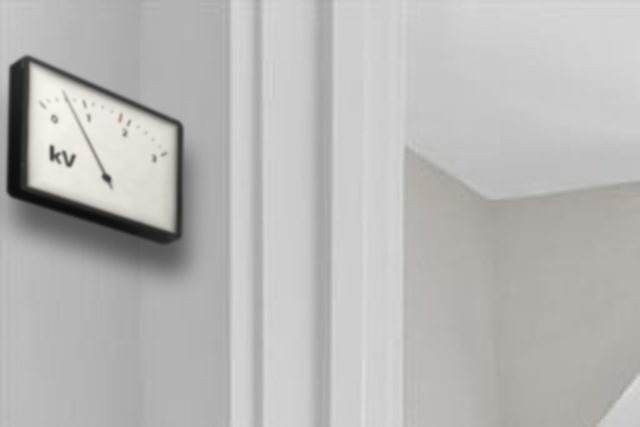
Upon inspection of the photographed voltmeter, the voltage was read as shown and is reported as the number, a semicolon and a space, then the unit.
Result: 0.6; kV
